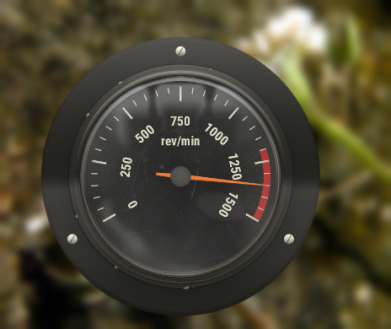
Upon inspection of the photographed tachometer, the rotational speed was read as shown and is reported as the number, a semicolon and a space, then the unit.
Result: 1350; rpm
